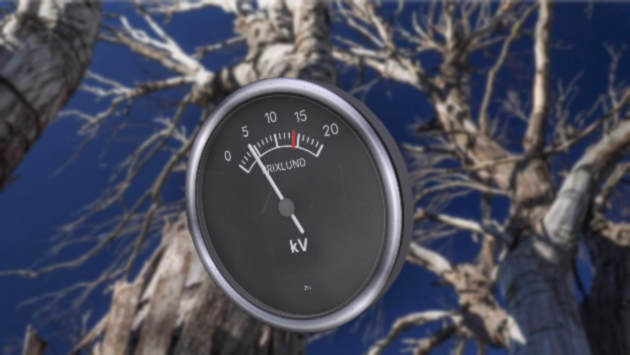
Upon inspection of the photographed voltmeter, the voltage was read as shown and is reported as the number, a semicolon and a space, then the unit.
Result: 5; kV
